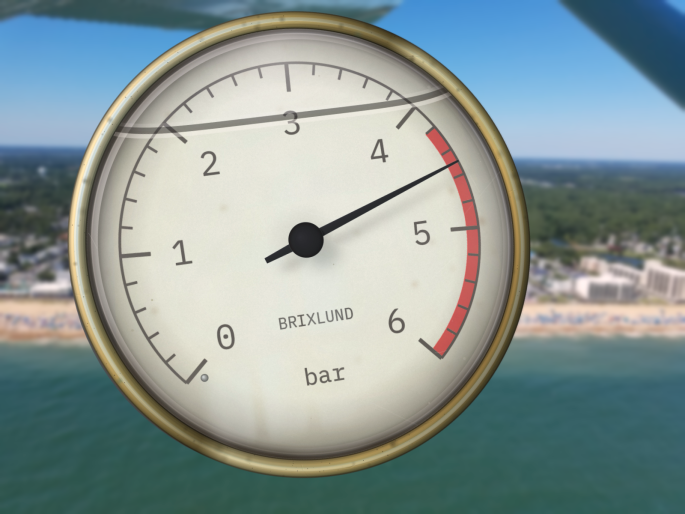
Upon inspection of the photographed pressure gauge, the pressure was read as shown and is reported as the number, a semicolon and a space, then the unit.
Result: 4.5; bar
